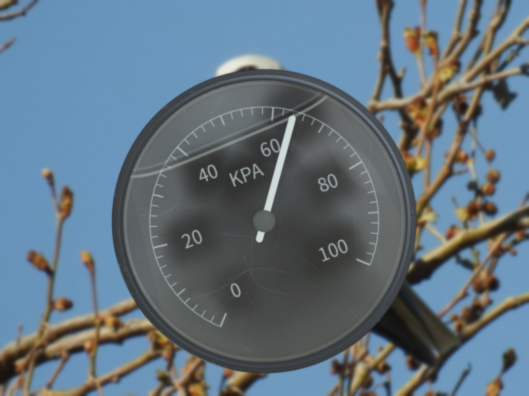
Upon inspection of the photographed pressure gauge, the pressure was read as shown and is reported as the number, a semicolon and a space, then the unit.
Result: 64; kPa
